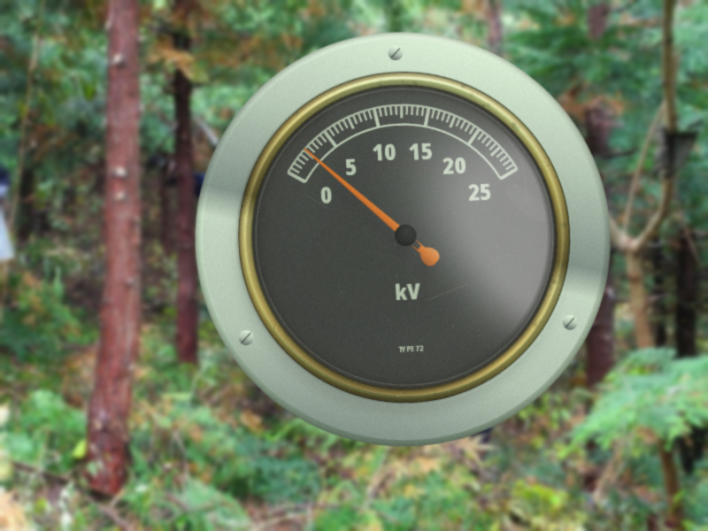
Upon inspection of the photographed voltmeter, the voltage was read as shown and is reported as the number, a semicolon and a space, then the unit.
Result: 2.5; kV
